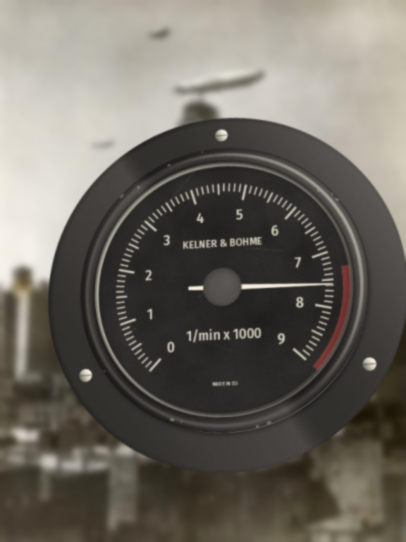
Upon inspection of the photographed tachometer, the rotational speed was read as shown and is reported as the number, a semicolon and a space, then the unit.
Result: 7600; rpm
